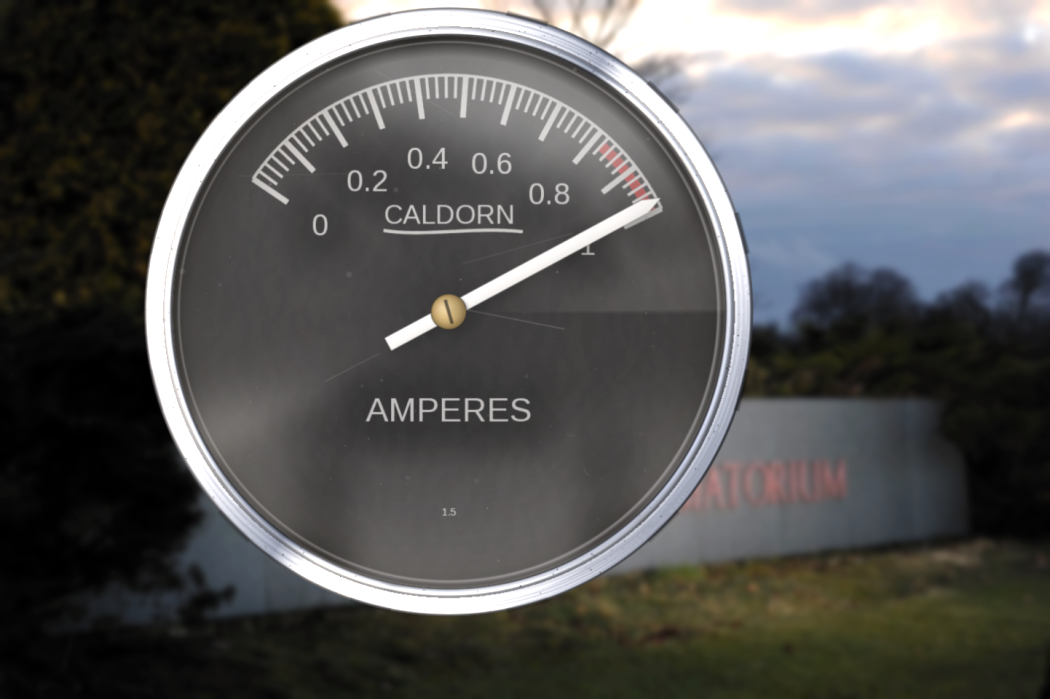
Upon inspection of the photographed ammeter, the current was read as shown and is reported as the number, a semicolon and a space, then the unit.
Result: 0.98; A
